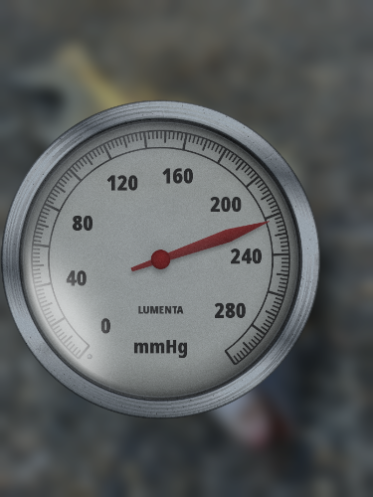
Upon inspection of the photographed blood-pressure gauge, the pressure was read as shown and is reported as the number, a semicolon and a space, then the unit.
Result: 222; mmHg
